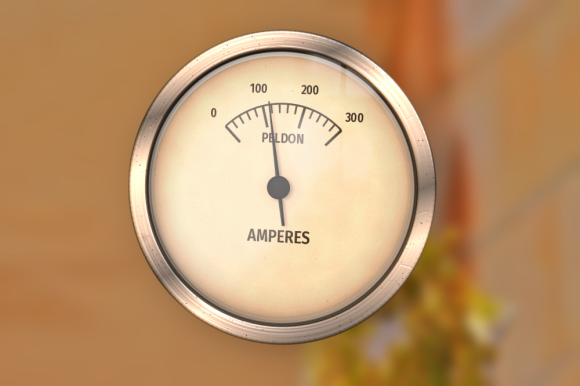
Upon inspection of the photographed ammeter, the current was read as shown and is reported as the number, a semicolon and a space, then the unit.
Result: 120; A
